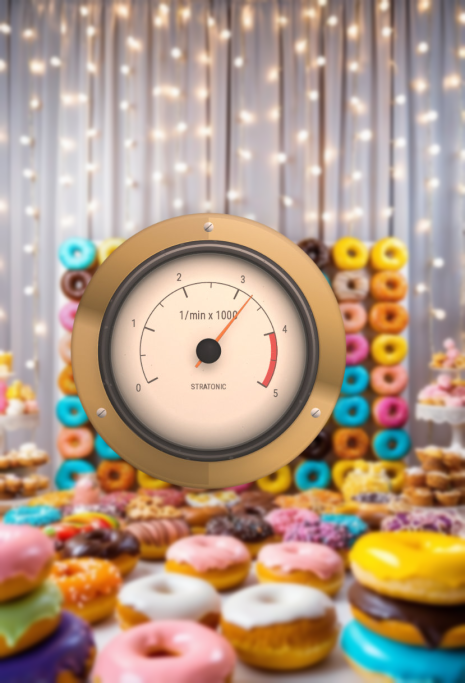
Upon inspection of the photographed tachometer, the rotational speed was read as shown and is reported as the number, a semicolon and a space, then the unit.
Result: 3250; rpm
